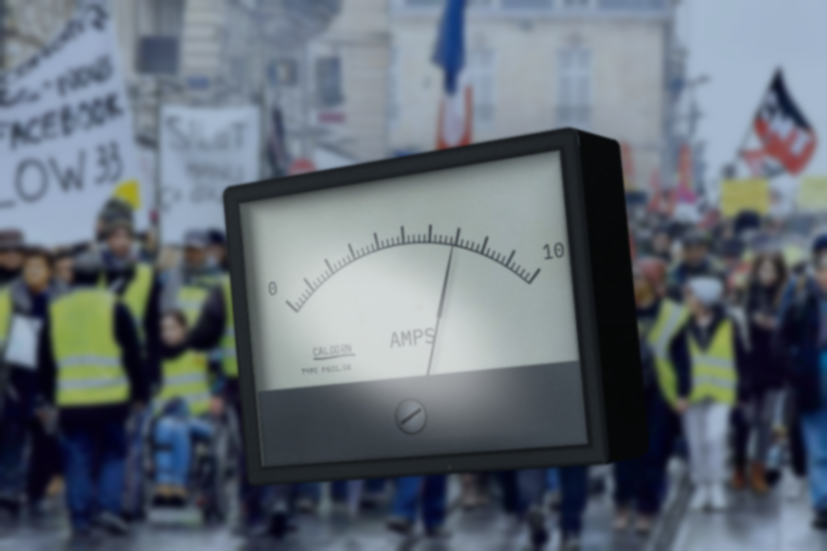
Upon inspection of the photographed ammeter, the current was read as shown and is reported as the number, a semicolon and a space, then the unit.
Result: 7; A
